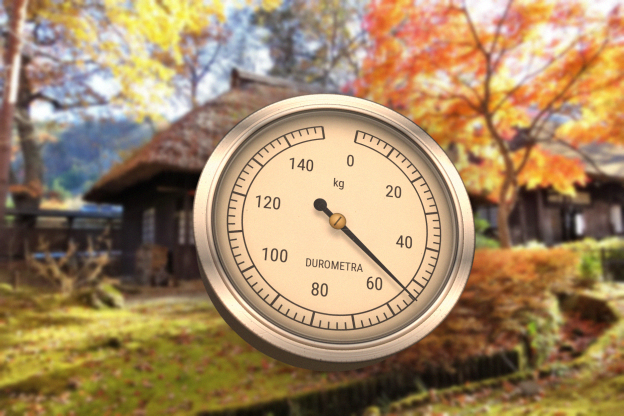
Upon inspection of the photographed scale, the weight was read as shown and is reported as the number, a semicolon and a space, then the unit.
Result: 54; kg
